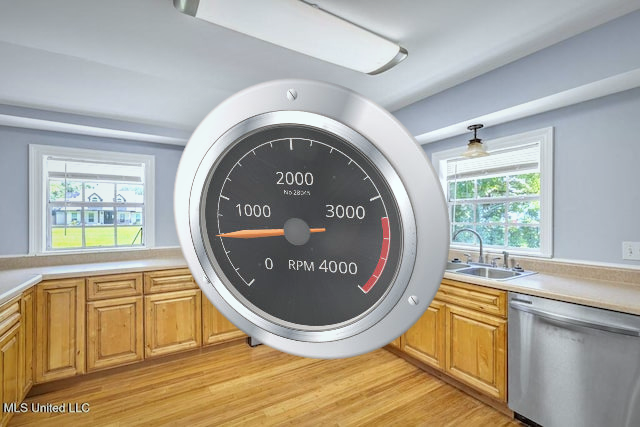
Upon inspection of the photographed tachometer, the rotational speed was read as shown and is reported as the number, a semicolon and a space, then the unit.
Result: 600; rpm
